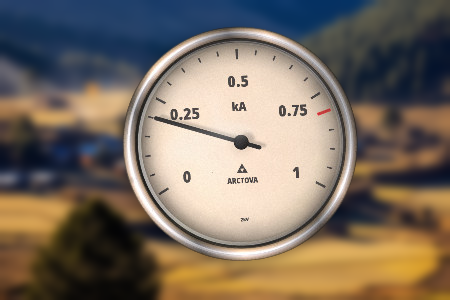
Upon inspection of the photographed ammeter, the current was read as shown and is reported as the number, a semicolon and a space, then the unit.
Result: 0.2; kA
